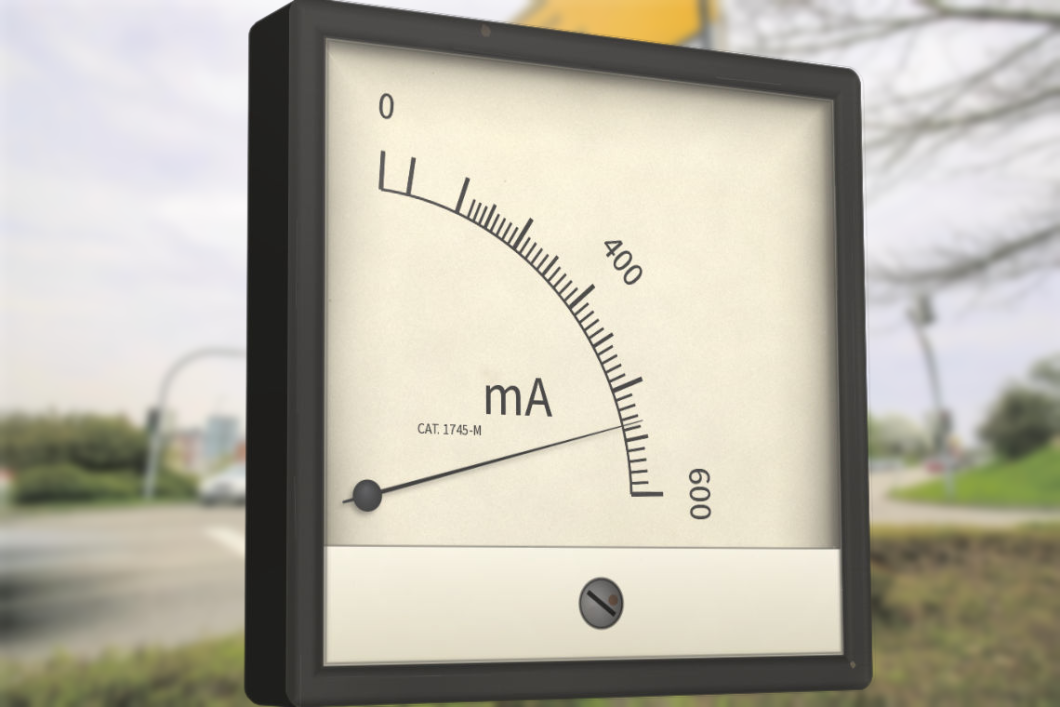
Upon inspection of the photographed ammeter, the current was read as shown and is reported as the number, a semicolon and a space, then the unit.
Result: 535; mA
